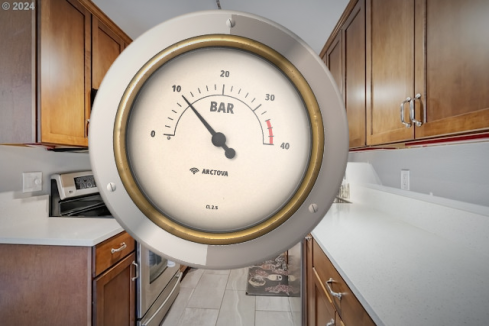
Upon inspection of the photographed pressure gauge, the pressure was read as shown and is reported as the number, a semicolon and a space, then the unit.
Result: 10; bar
